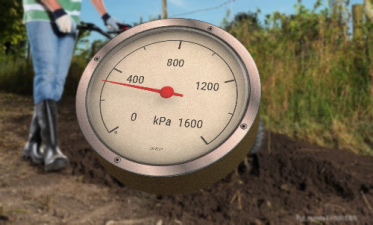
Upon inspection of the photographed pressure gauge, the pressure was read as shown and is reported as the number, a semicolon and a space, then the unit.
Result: 300; kPa
